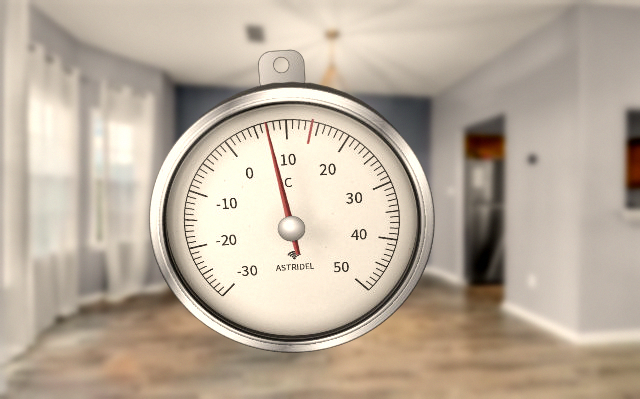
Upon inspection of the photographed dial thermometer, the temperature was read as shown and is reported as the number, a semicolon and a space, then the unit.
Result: 7; °C
